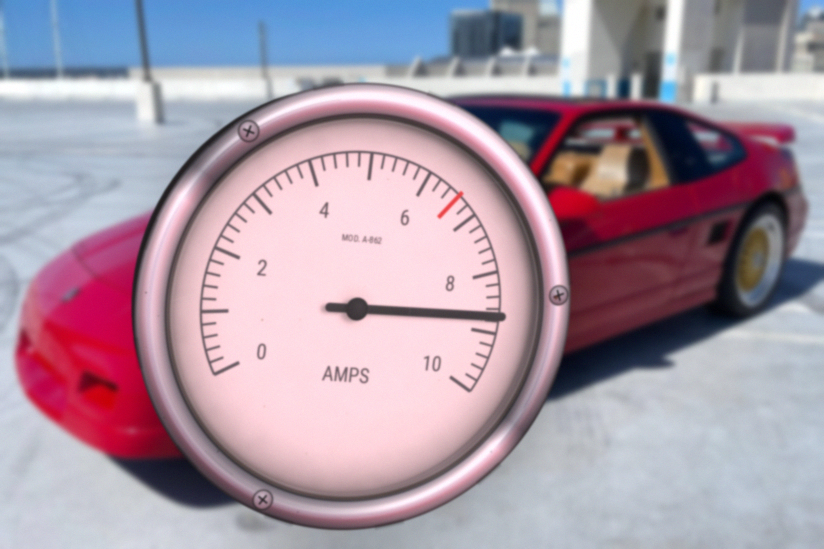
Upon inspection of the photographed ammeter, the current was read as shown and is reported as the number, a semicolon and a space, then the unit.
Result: 8.7; A
